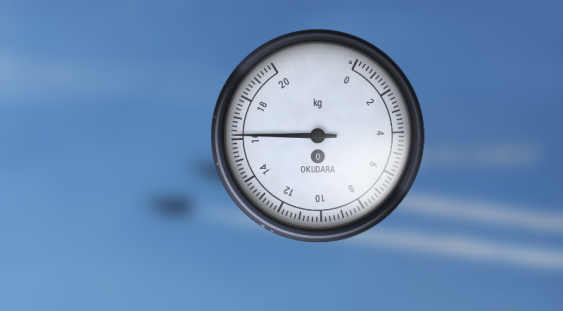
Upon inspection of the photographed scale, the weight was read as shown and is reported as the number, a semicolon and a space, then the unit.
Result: 16.2; kg
